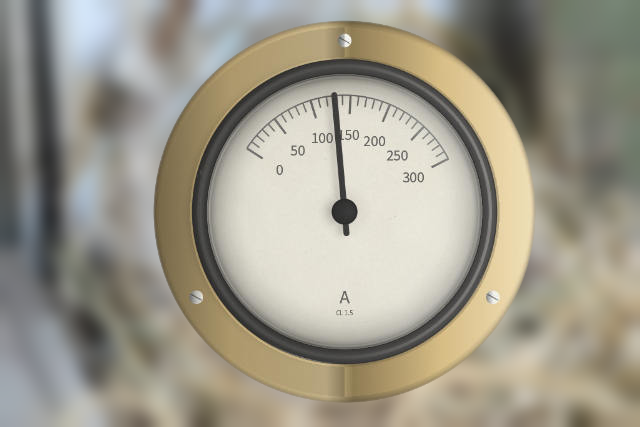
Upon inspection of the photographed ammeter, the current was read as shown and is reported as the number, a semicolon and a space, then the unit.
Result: 130; A
